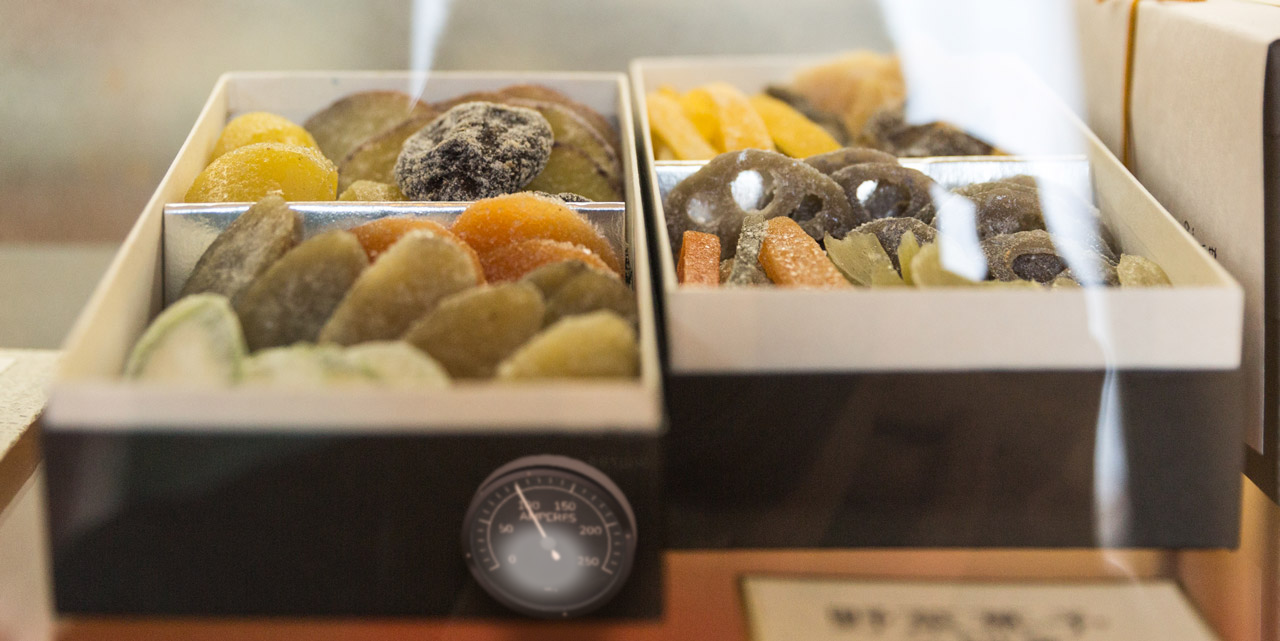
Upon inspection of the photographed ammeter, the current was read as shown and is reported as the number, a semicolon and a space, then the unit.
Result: 100; A
